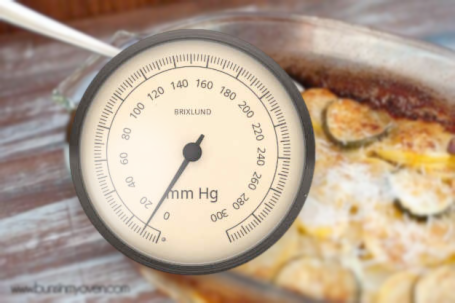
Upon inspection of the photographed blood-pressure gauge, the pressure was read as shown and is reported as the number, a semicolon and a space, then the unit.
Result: 10; mmHg
